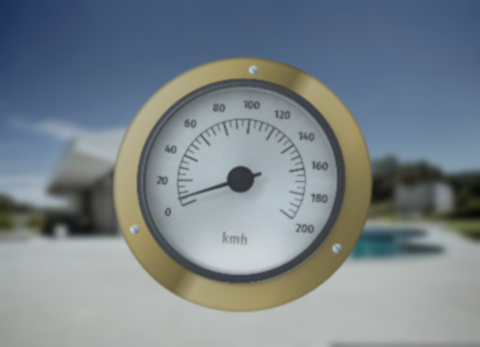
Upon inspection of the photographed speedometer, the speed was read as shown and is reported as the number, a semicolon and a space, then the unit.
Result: 5; km/h
